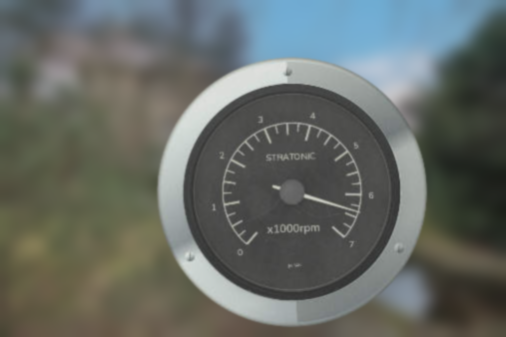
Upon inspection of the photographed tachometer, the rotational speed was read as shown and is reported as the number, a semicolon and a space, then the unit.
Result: 6375; rpm
